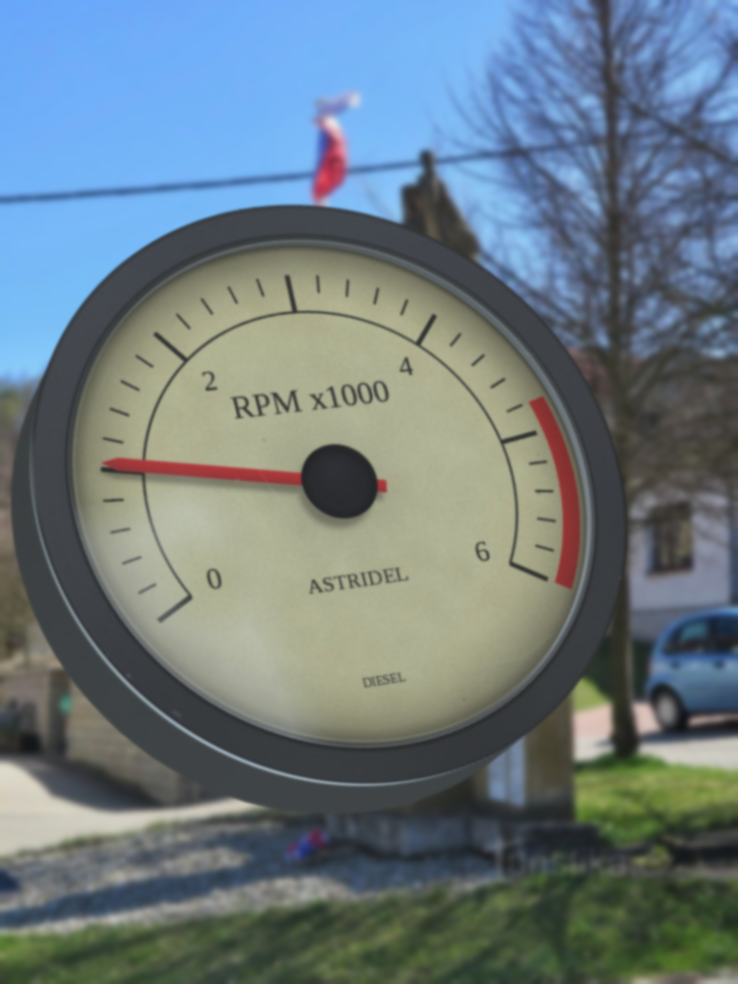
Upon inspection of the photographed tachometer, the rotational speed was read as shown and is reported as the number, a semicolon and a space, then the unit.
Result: 1000; rpm
